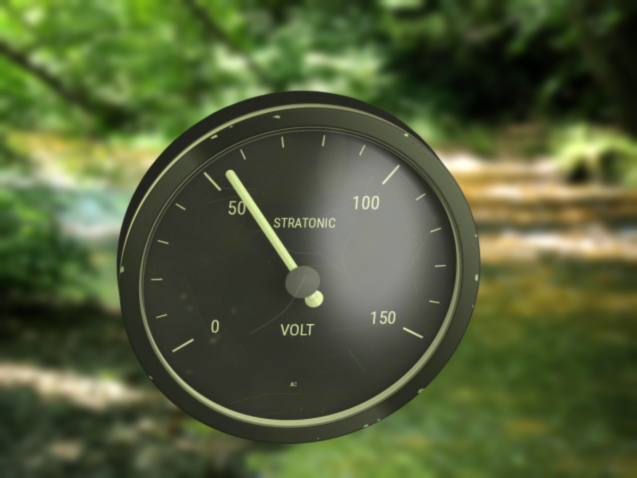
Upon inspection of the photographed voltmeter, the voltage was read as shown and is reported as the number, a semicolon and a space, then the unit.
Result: 55; V
